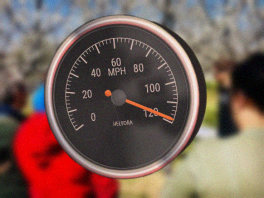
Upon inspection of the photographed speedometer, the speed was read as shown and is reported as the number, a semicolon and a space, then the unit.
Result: 118; mph
